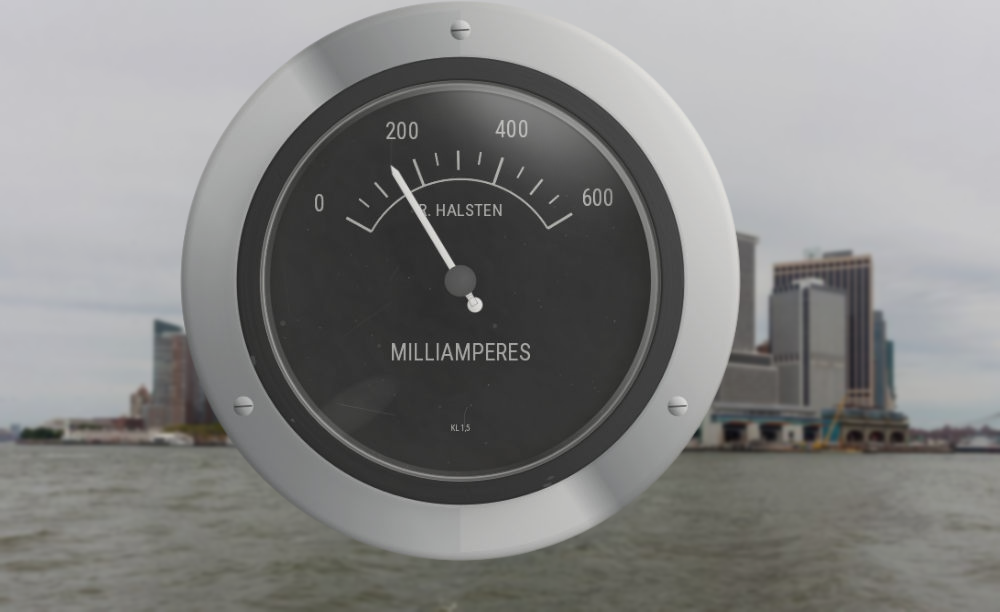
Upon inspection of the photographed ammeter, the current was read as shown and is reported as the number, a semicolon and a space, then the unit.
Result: 150; mA
